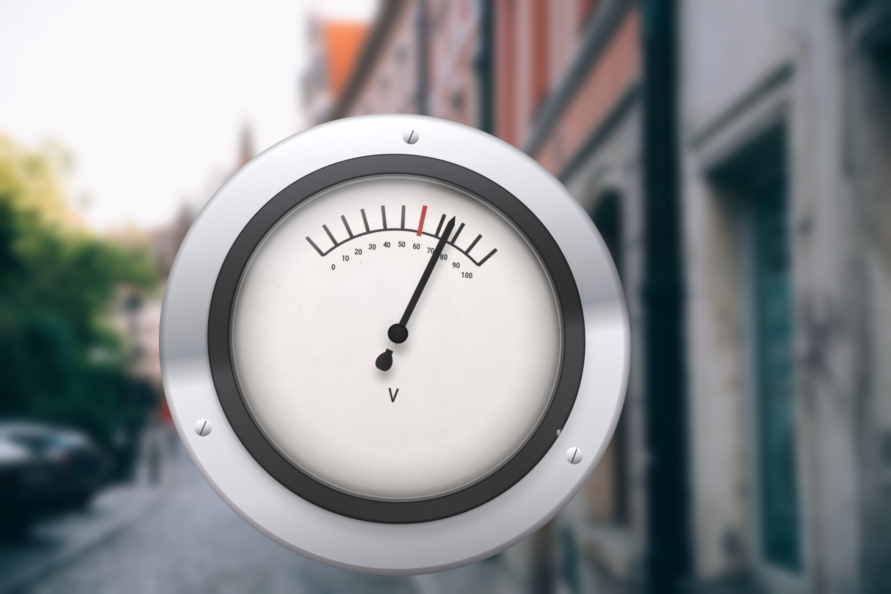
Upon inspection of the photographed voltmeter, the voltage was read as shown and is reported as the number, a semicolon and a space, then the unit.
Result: 75; V
